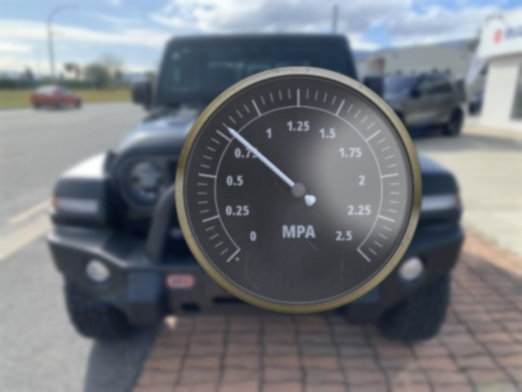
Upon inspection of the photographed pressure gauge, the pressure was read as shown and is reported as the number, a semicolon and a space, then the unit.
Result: 0.8; MPa
